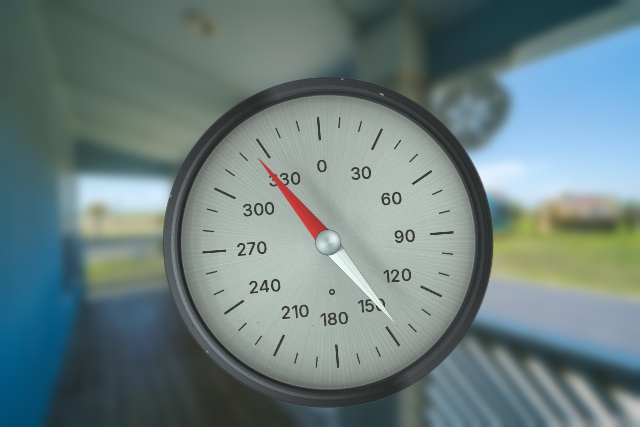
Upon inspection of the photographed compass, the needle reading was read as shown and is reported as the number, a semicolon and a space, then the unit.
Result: 325; °
